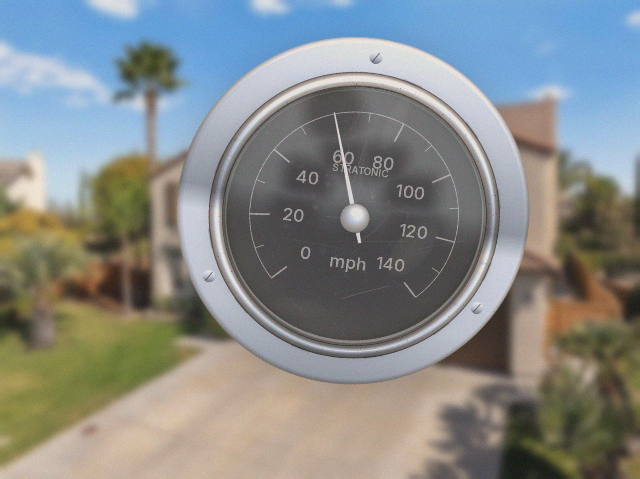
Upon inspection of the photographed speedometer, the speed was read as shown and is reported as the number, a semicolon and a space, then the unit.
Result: 60; mph
